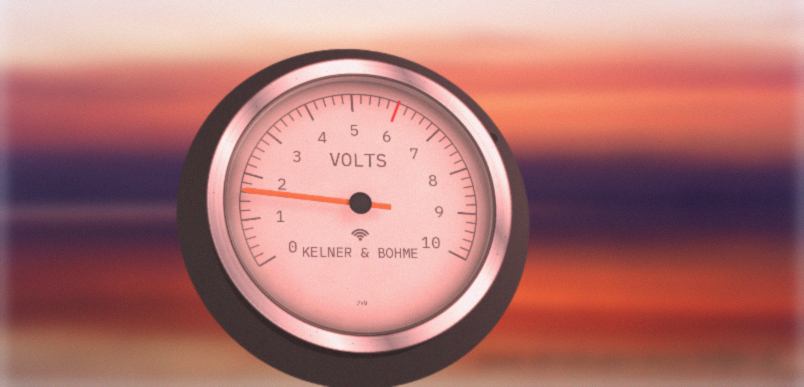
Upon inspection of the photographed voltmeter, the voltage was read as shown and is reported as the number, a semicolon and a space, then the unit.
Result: 1.6; V
